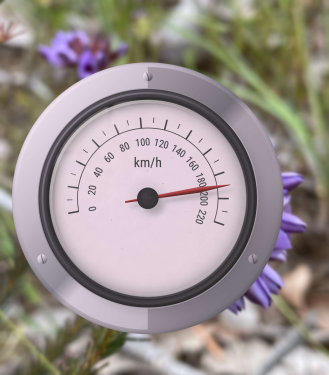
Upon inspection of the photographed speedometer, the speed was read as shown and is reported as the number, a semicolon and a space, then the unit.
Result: 190; km/h
